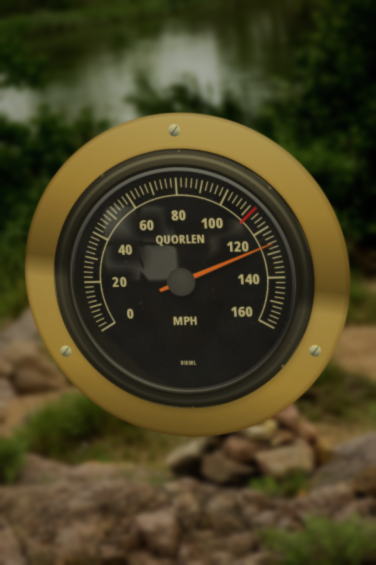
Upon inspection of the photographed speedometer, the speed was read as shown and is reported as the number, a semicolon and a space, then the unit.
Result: 126; mph
